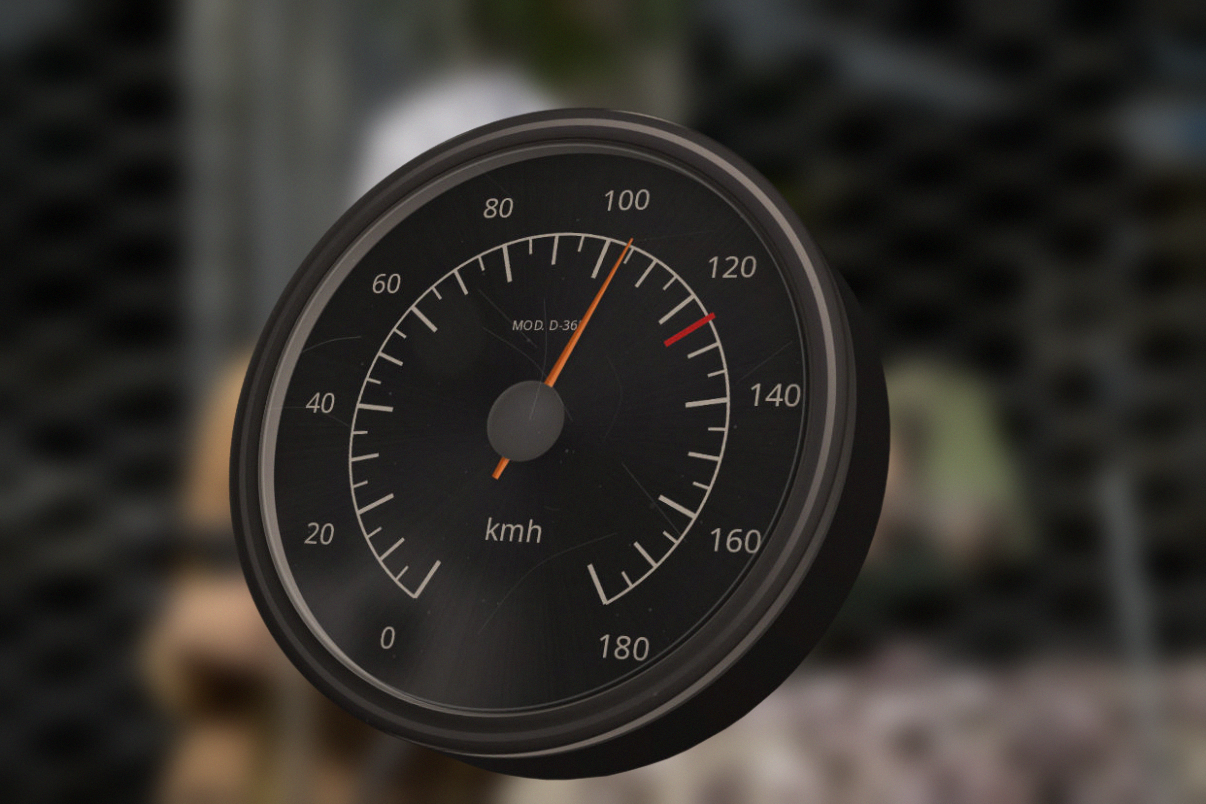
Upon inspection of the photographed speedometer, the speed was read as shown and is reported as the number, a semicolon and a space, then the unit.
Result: 105; km/h
